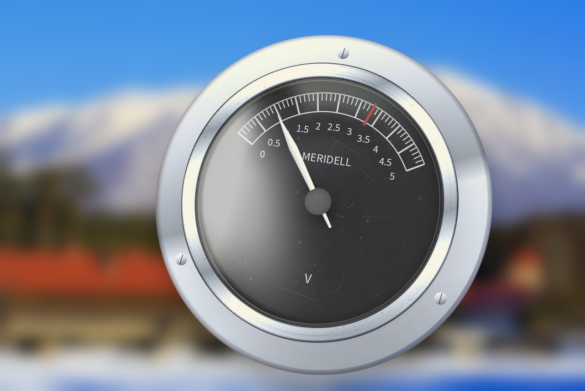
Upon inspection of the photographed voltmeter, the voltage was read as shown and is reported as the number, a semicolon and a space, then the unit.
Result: 1; V
